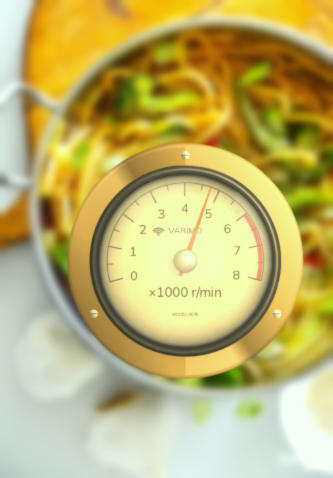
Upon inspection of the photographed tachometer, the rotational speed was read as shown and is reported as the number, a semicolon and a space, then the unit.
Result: 4750; rpm
